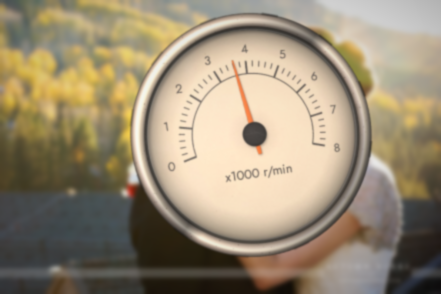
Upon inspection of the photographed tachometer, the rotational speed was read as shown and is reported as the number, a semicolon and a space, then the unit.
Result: 3600; rpm
